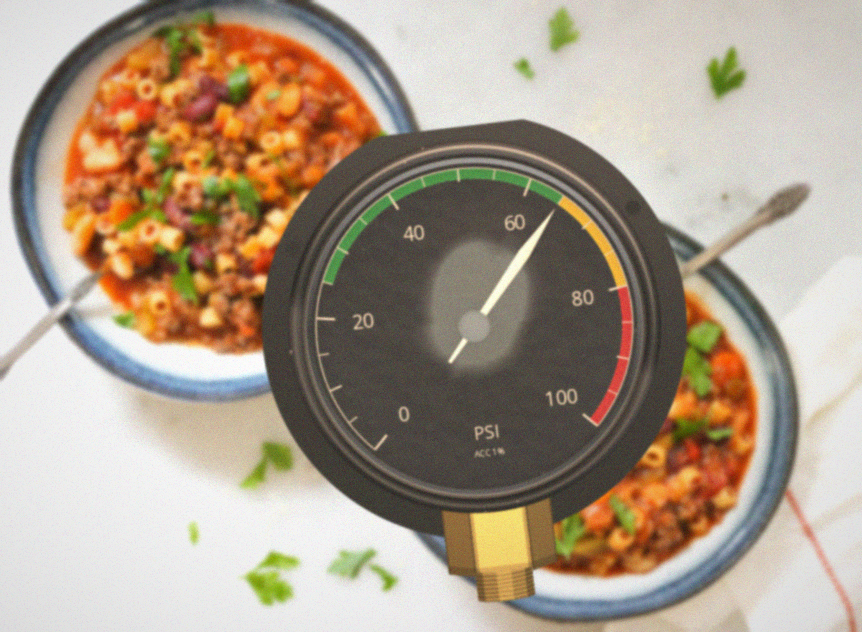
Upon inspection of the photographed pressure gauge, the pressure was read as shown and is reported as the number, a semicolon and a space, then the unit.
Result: 65; psi
